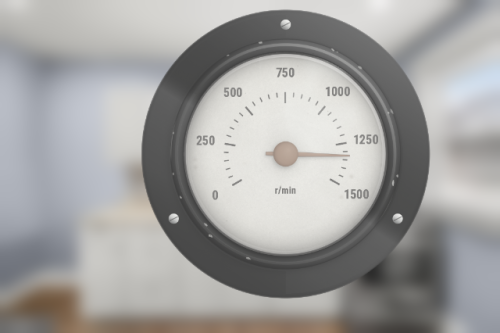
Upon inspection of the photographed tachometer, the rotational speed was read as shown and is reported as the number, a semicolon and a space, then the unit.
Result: 1325; rpm
